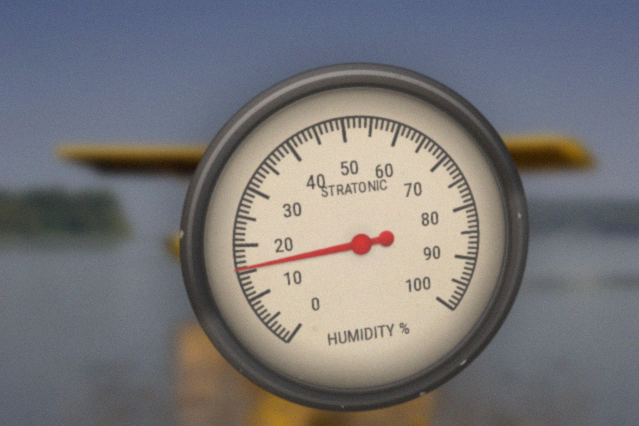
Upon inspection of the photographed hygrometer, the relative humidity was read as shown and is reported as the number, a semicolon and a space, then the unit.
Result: 16; %
